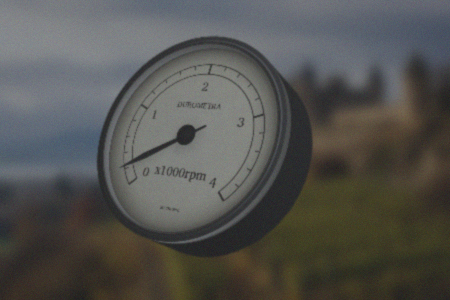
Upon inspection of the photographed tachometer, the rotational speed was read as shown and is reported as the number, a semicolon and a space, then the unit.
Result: 200; rpm
